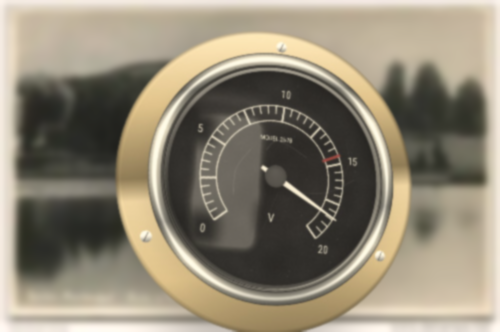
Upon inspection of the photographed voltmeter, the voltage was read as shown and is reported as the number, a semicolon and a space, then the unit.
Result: 18.5; V
